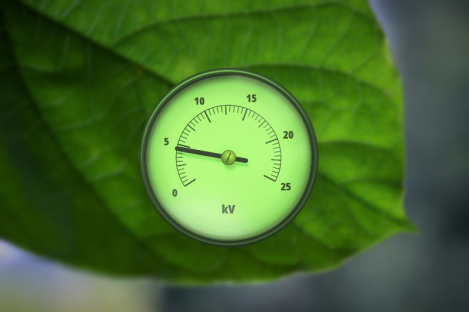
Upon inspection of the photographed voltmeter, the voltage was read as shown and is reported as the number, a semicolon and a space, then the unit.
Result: 4.5; kV
